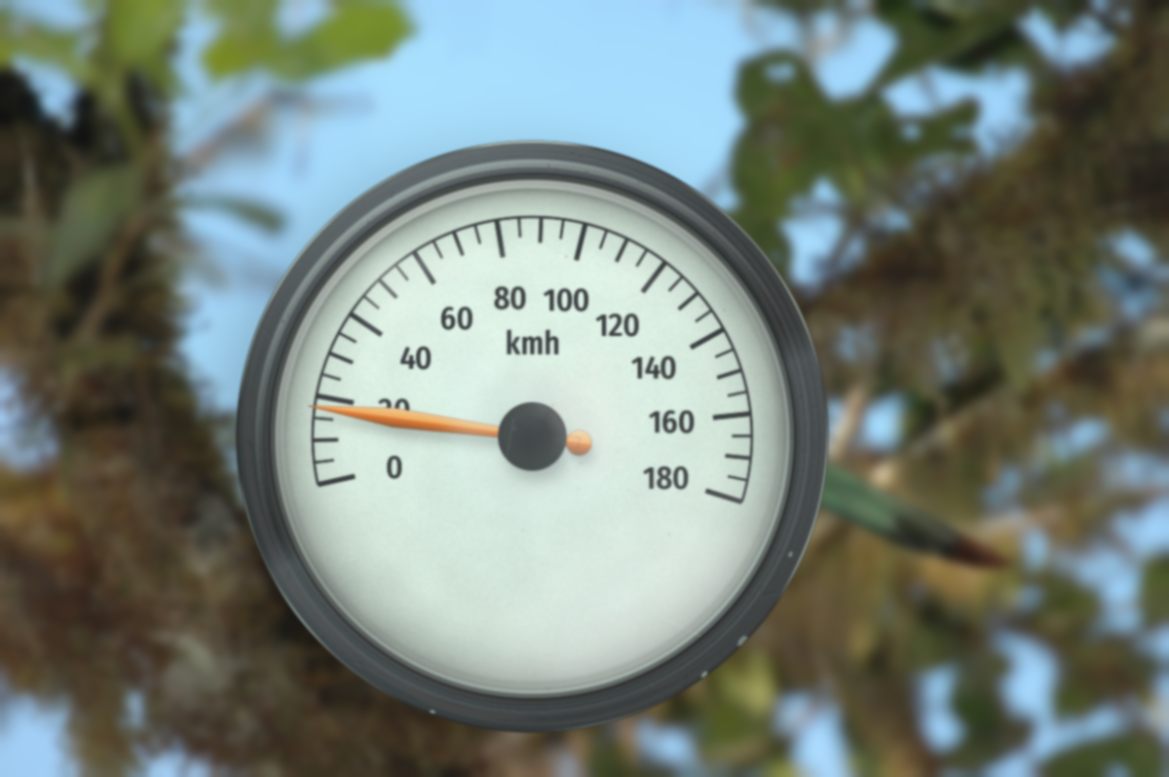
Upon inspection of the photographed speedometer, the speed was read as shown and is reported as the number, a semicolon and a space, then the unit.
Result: 17.5; km/h
